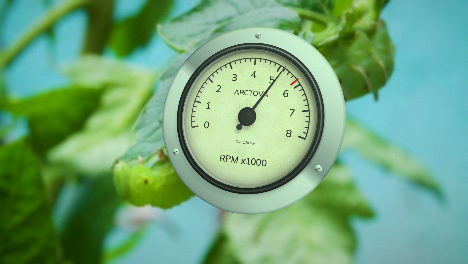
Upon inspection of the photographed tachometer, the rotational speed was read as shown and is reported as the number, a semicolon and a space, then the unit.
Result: 5200; rpm
